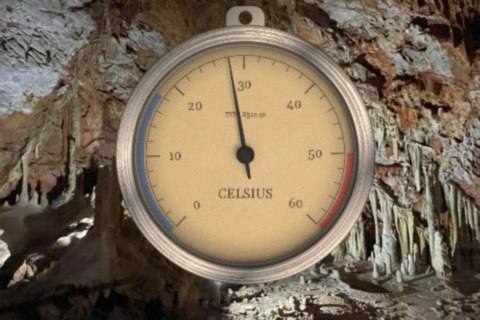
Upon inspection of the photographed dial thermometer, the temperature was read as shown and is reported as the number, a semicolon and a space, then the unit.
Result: 28; °C
